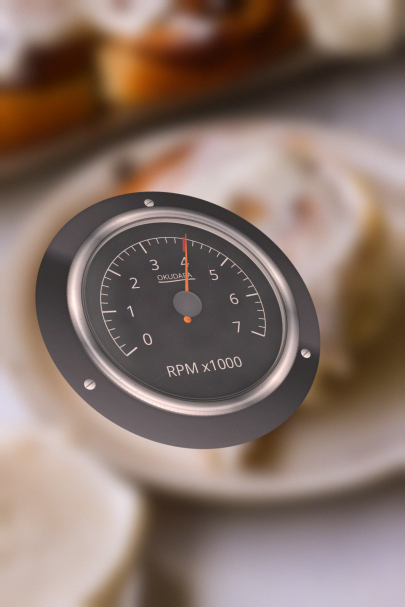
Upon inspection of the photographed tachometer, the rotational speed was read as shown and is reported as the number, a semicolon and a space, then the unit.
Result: 4000; rpm
